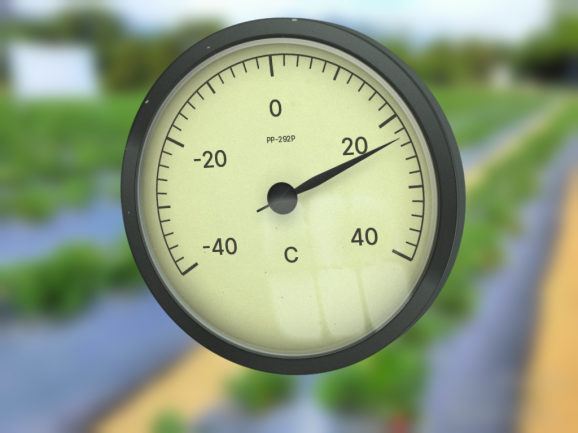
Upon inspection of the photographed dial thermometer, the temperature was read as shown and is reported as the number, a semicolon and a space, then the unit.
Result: 23; °C
